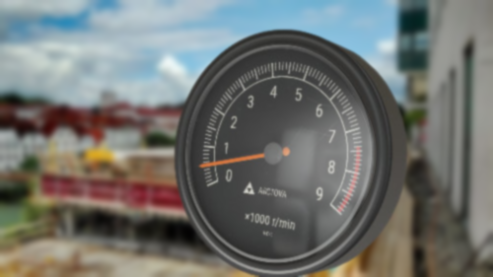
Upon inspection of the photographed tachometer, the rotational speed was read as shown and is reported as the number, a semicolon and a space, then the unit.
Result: 500; rpm
